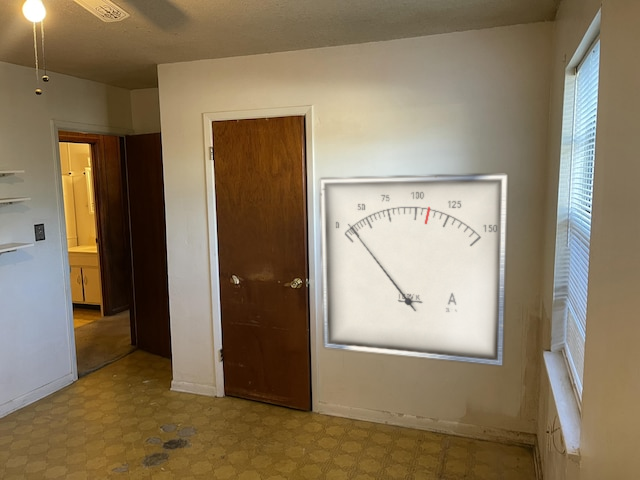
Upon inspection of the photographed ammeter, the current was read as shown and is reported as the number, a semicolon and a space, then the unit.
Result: 25; A
